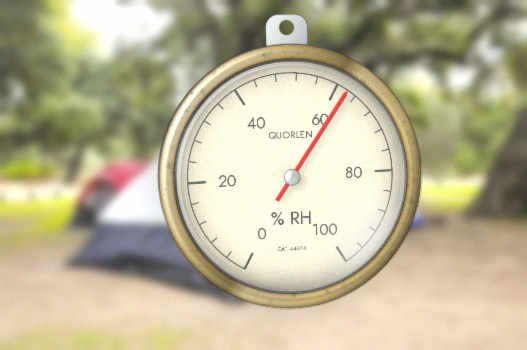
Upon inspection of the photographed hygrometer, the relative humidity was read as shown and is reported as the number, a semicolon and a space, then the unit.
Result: 62; %
